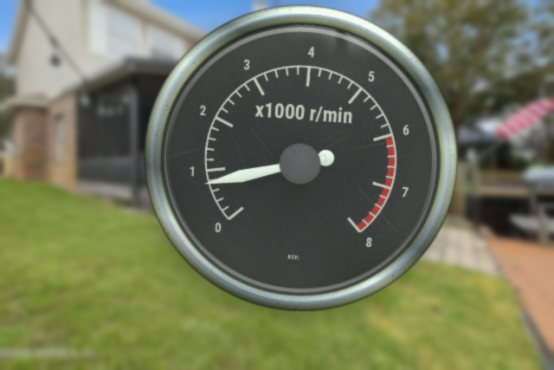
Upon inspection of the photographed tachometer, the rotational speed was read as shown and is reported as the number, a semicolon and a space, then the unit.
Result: 800; rpm
